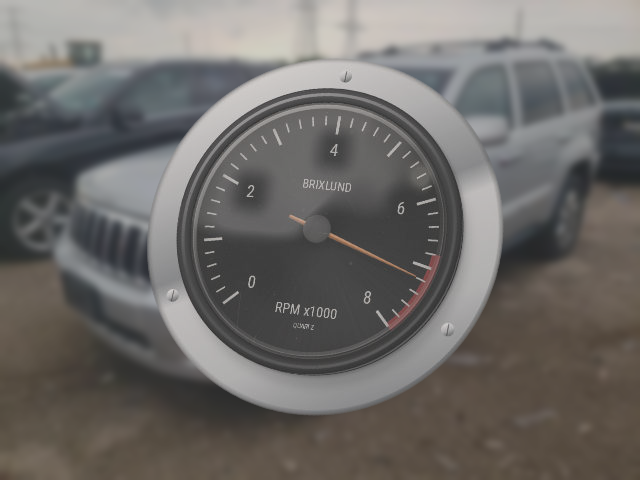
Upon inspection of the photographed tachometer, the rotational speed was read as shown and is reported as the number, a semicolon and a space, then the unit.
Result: 7200; rpm
